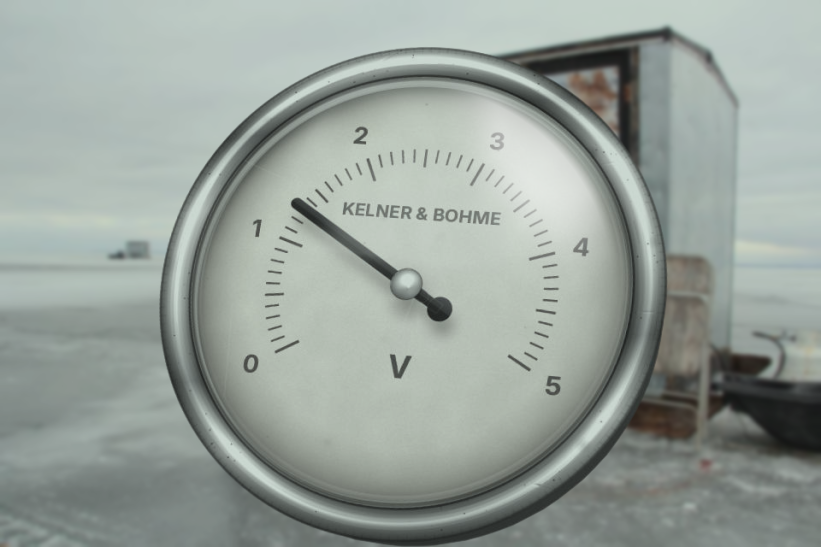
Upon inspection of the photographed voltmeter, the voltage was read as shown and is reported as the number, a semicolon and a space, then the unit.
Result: 1.3; V
